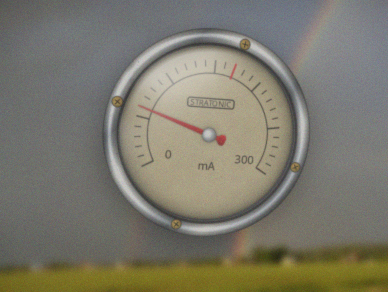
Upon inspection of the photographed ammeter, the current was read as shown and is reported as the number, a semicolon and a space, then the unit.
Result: 60; mA
